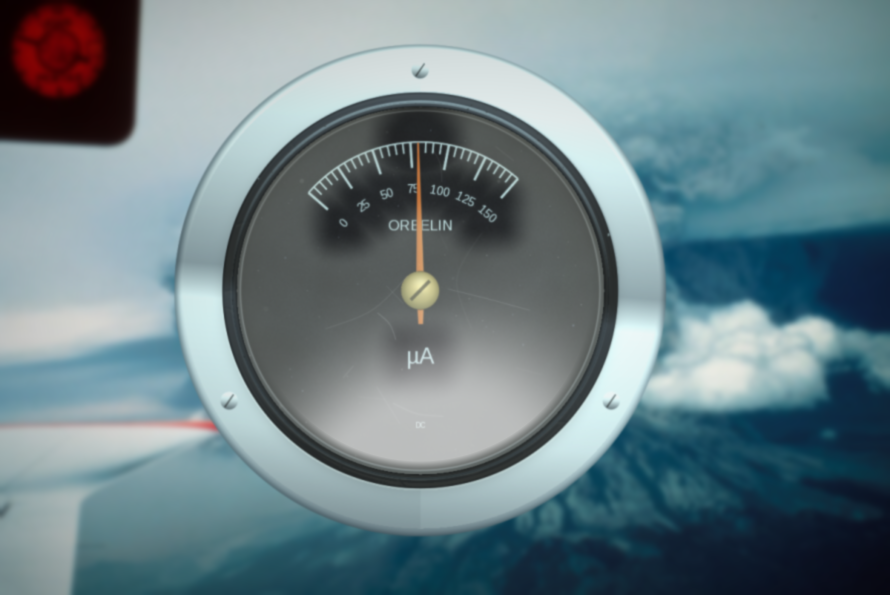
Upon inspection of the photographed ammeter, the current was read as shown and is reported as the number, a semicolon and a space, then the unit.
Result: 80; µA
